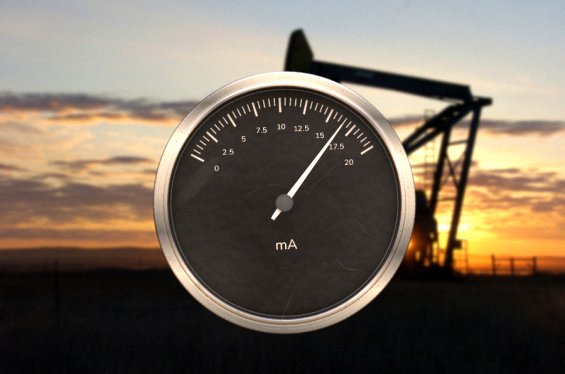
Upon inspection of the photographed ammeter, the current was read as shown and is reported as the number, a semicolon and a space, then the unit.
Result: 16.5; mA
